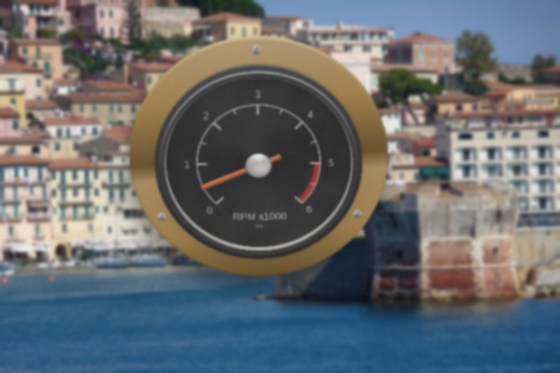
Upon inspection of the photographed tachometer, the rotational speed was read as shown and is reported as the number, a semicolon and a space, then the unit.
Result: 500; rpm
